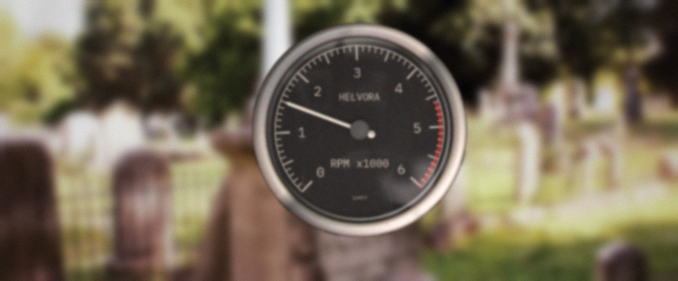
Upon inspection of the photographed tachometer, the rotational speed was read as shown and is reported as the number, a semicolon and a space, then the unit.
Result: 1500; rpm
